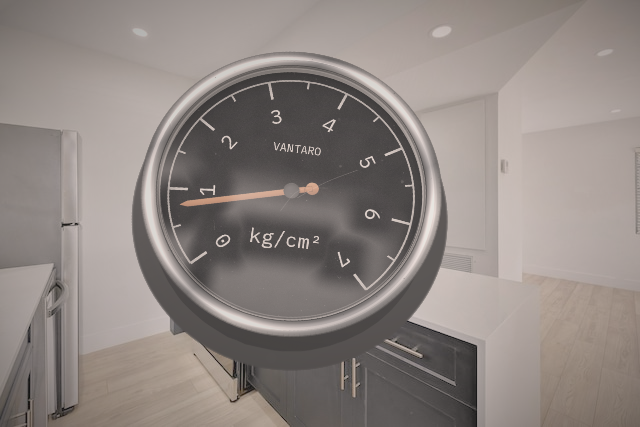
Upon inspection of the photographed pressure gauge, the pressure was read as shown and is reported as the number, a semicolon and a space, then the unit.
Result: 0.75; kg/cm²
